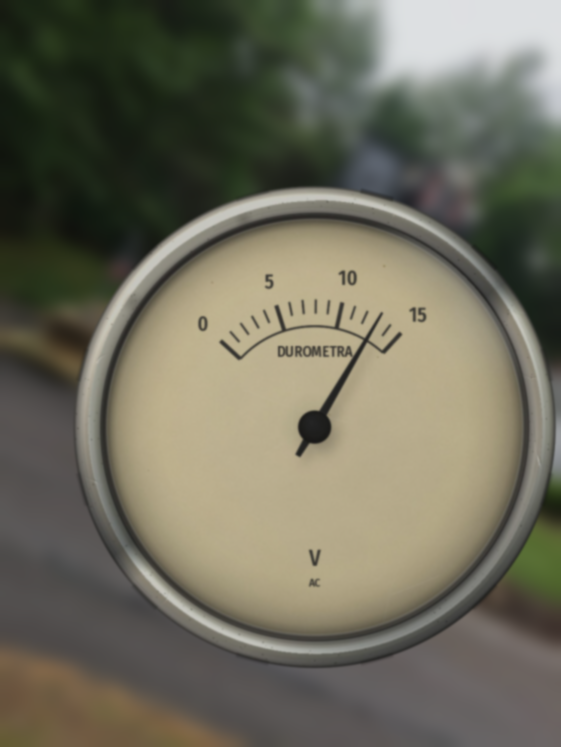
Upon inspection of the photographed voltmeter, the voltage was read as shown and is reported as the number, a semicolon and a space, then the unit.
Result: 13; V
